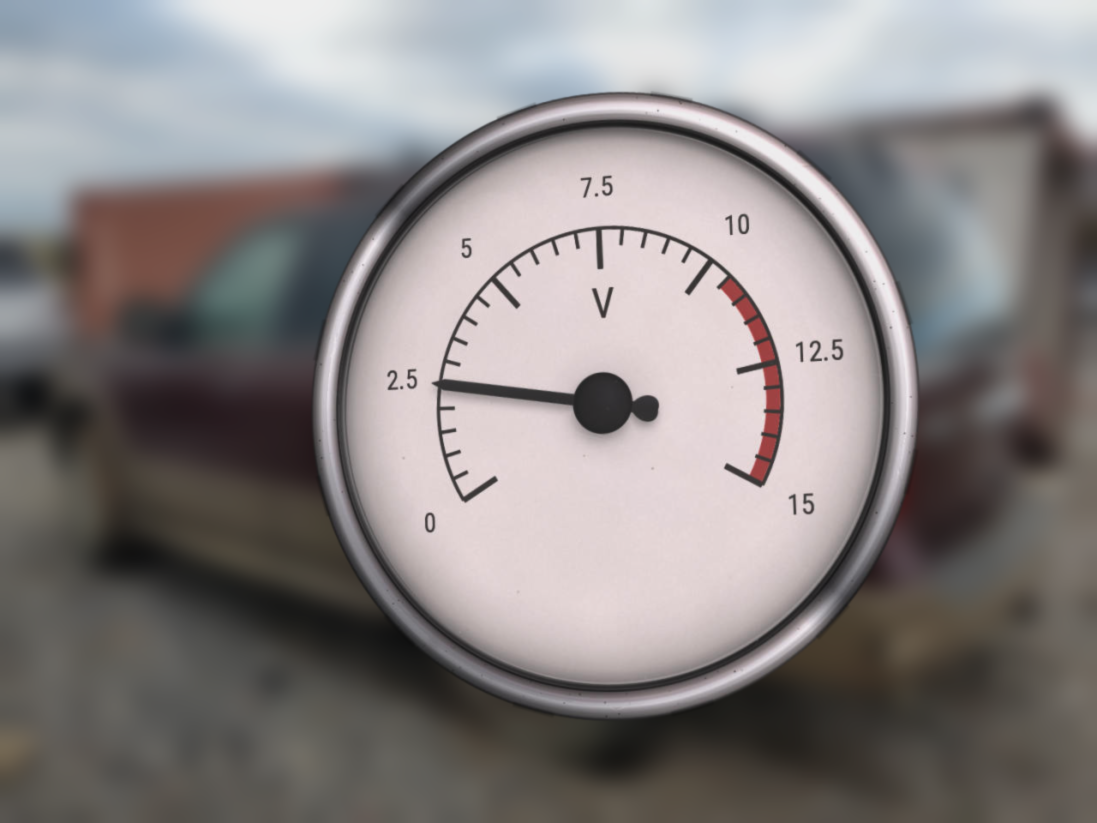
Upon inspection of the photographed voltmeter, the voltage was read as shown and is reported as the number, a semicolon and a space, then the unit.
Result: 2.5; V
